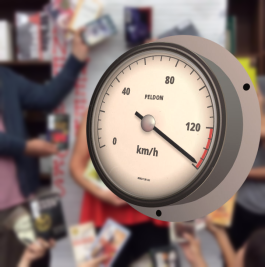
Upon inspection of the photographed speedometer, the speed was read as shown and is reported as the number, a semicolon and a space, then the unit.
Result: 137.5; km/h
